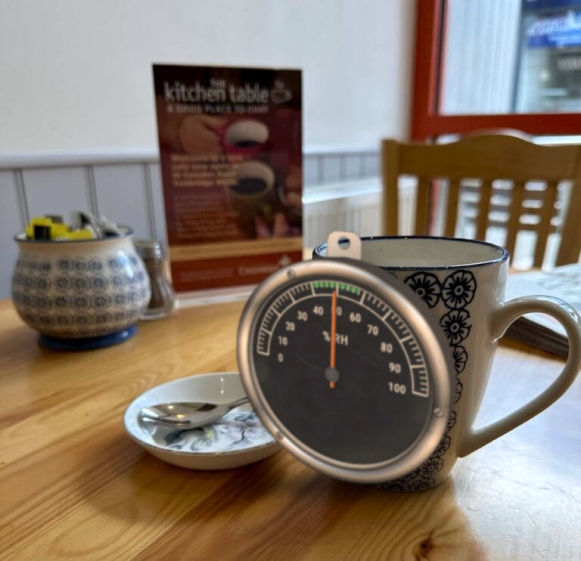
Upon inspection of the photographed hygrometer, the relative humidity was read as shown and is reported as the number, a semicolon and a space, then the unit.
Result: 50; %
